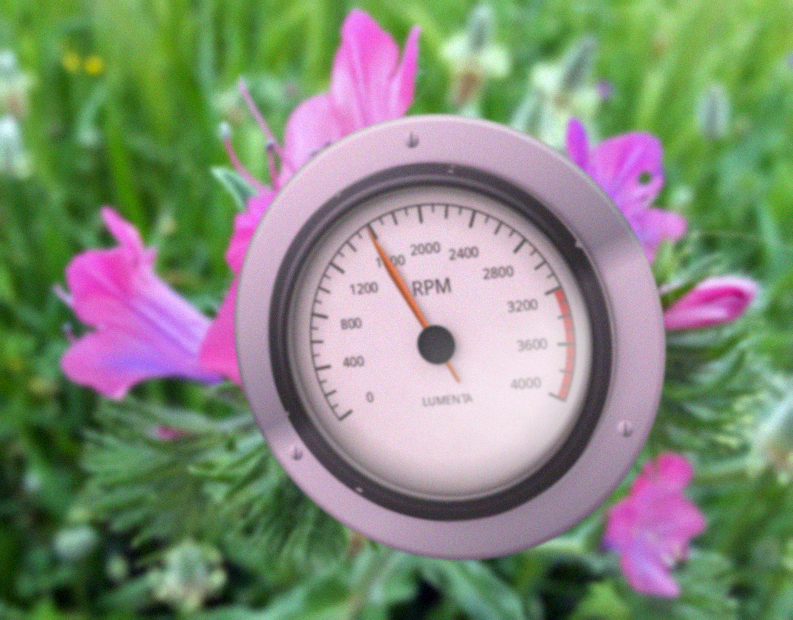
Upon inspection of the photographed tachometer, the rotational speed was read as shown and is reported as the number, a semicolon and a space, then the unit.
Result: 1600; rpm
